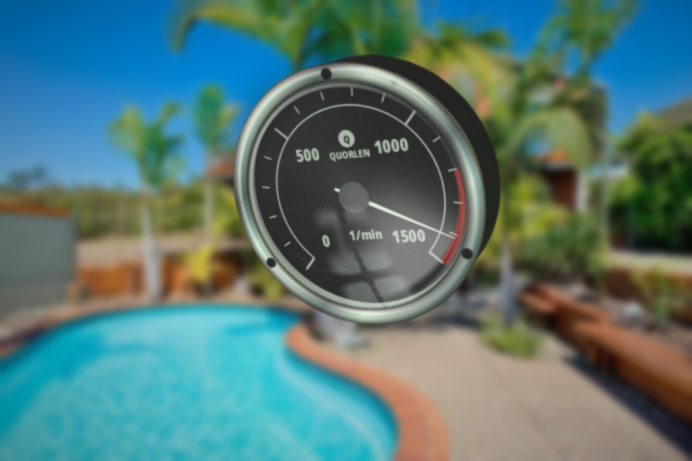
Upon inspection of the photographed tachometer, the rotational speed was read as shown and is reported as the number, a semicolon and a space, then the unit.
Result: 1400; rpm
